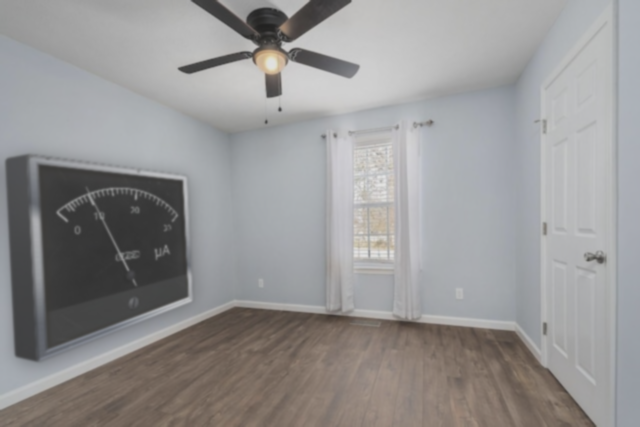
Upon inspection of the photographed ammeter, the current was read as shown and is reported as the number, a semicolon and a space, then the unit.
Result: 10; µA
